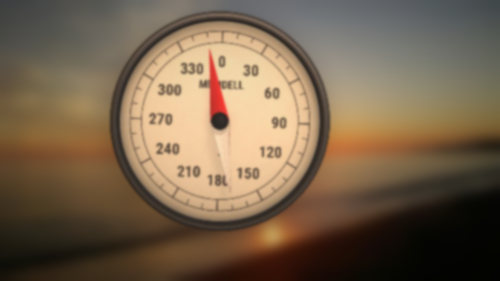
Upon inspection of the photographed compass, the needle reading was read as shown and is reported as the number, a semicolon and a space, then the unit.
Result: 350; °
